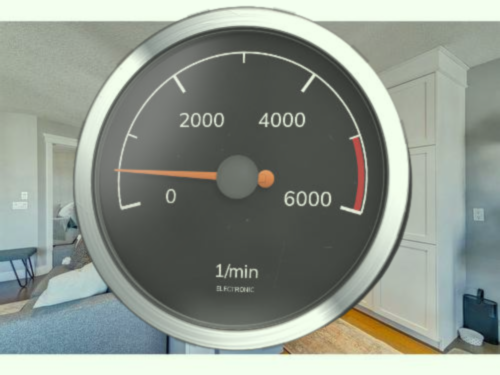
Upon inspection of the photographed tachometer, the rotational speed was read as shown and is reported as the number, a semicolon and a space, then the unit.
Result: 500; rpm
